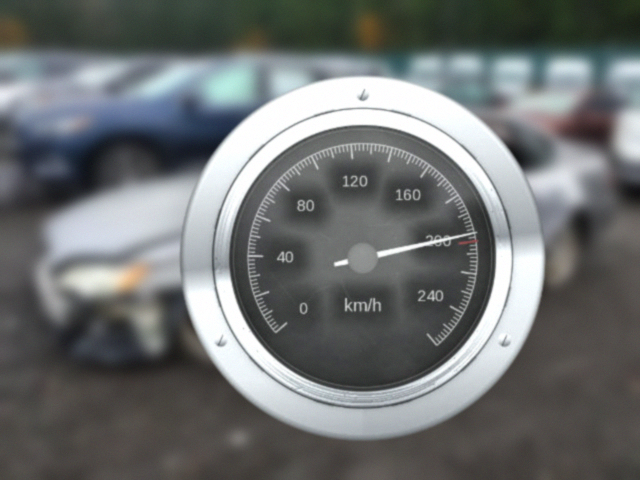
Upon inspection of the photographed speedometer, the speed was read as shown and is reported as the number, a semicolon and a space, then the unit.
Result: 200; km/h
